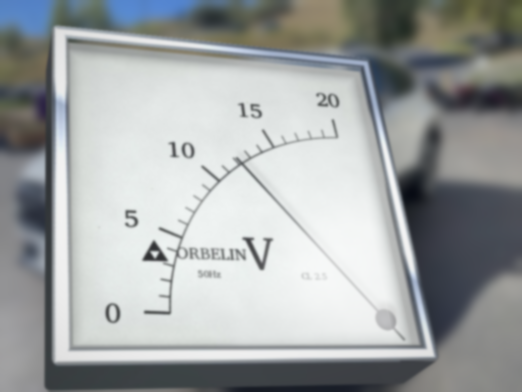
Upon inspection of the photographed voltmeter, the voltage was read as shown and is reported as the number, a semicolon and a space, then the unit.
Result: 12; V
